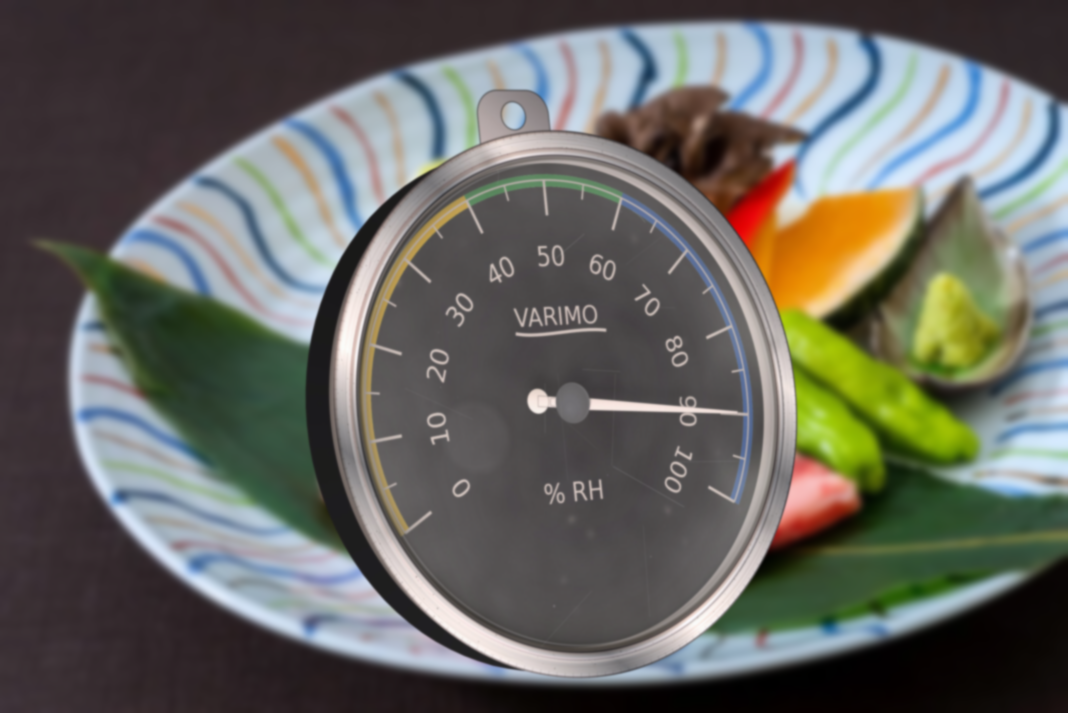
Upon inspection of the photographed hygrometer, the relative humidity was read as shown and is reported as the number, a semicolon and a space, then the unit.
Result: 90; %
